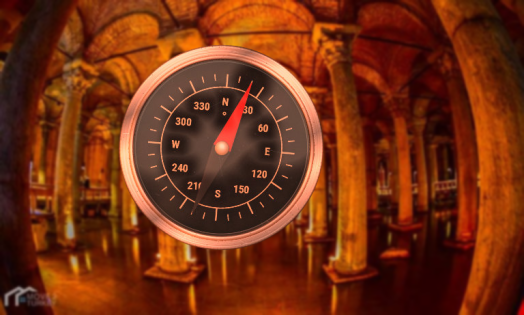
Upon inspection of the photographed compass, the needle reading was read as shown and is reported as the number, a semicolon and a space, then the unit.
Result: 20; °
